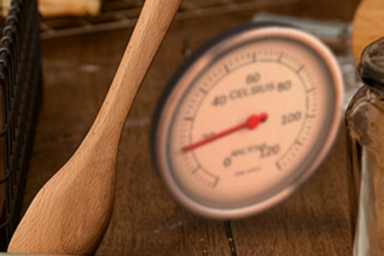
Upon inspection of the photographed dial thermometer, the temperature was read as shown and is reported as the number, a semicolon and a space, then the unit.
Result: 20; °C
